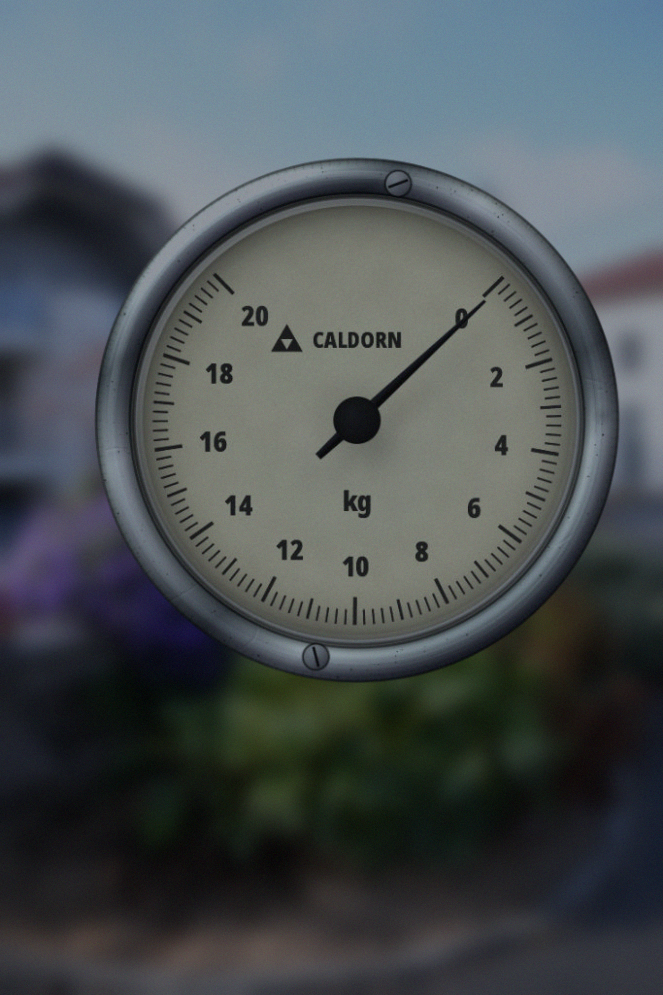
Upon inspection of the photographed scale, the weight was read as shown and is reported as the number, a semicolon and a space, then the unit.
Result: 0.1; kg
